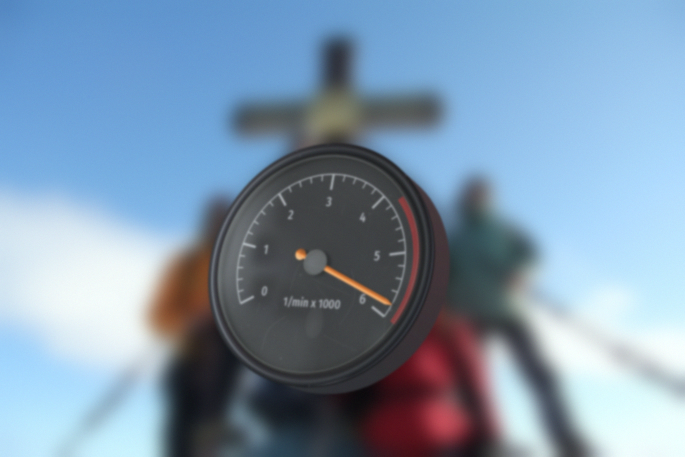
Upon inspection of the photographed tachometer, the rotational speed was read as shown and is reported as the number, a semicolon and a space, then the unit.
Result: 5800; rpm
